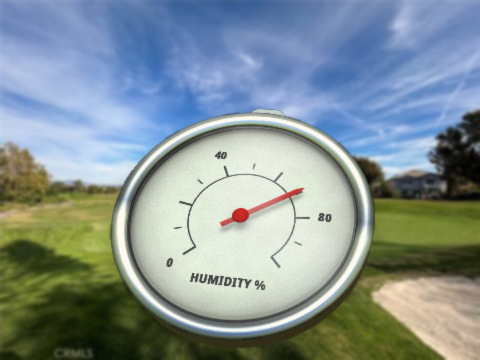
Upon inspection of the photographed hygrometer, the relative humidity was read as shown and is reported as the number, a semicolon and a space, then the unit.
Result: 70; %
